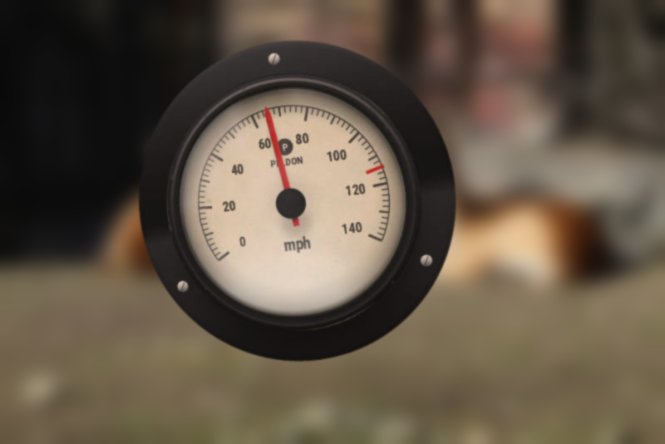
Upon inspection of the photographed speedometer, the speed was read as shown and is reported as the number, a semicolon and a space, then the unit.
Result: 66; mph
